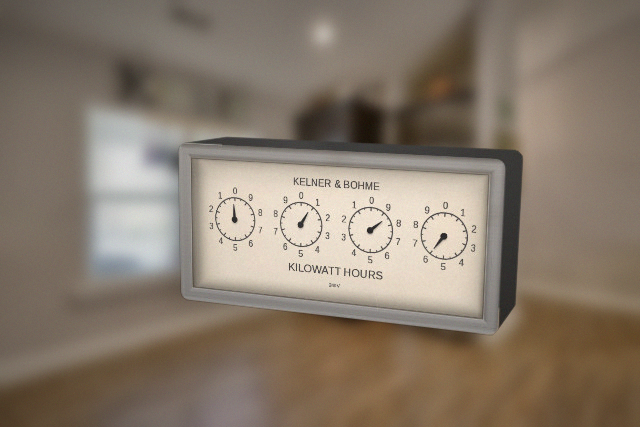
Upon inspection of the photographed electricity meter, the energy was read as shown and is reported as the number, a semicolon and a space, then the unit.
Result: 86; kWh
